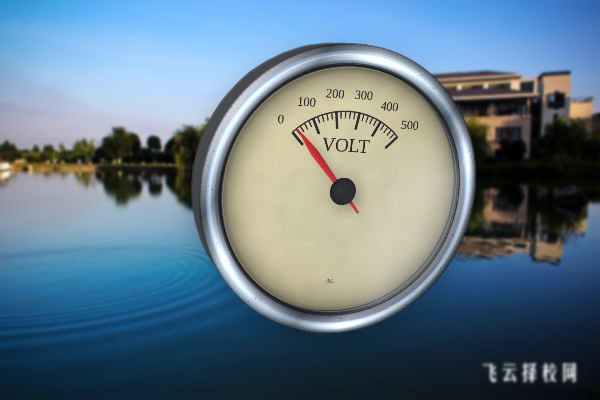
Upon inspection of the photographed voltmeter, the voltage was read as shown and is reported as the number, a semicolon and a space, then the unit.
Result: 20; V
